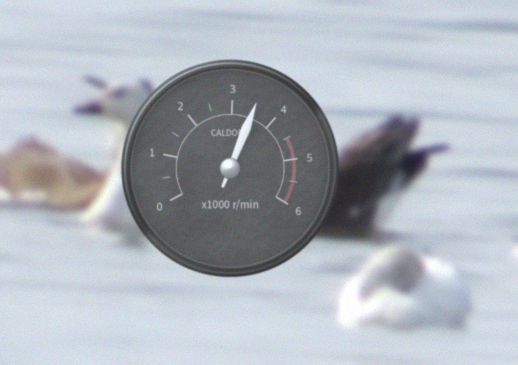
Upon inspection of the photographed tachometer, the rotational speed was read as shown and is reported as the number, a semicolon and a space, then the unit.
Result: 3500; rpm
